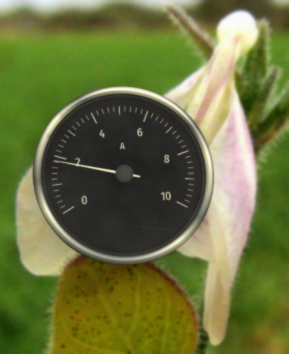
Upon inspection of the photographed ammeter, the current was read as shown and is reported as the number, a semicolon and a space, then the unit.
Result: 1.8; A
